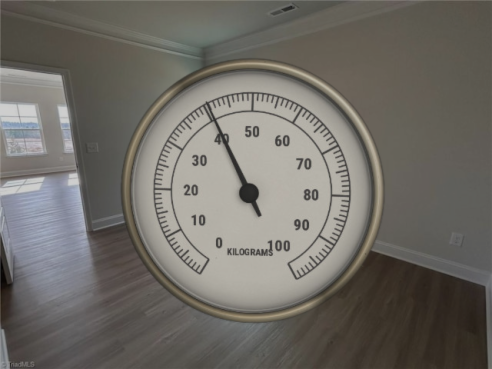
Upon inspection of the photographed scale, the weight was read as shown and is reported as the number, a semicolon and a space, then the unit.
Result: 41; kg
